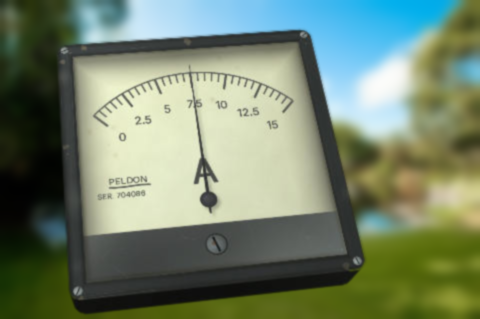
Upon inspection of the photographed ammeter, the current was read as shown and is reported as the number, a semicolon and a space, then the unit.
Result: 7.5; A
